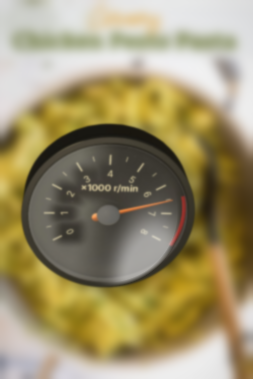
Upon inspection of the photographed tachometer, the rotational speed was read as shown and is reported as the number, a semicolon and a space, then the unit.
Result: 6500; rpm
